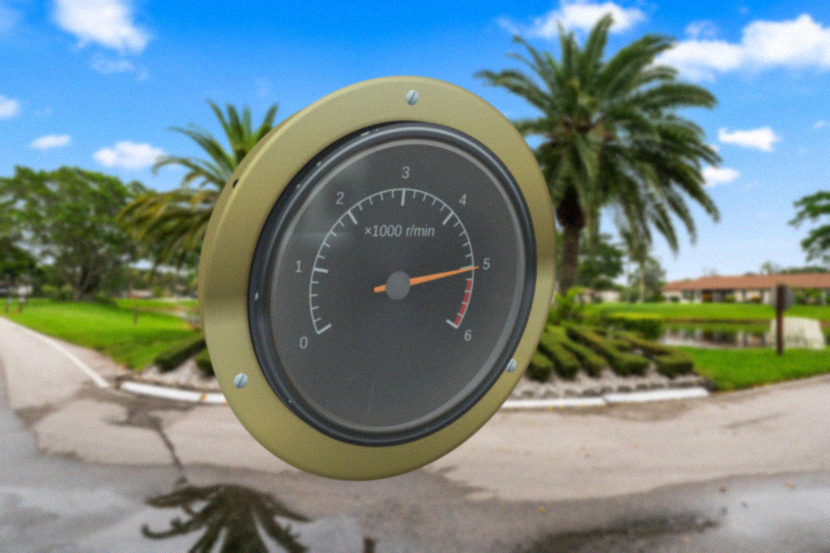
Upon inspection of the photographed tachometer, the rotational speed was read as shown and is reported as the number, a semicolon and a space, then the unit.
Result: 5000; rpm
